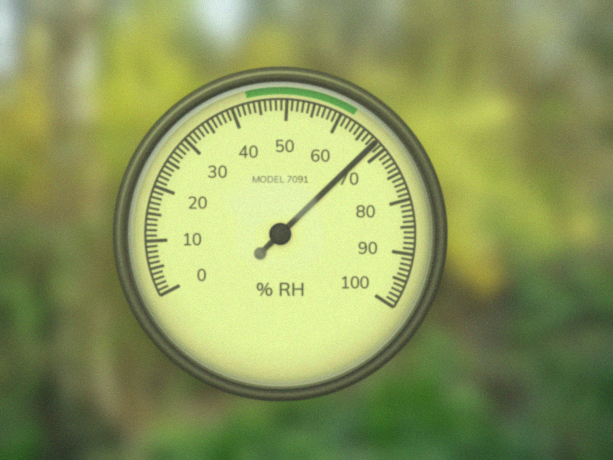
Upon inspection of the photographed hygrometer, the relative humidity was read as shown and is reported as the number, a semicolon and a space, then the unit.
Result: 68; %
